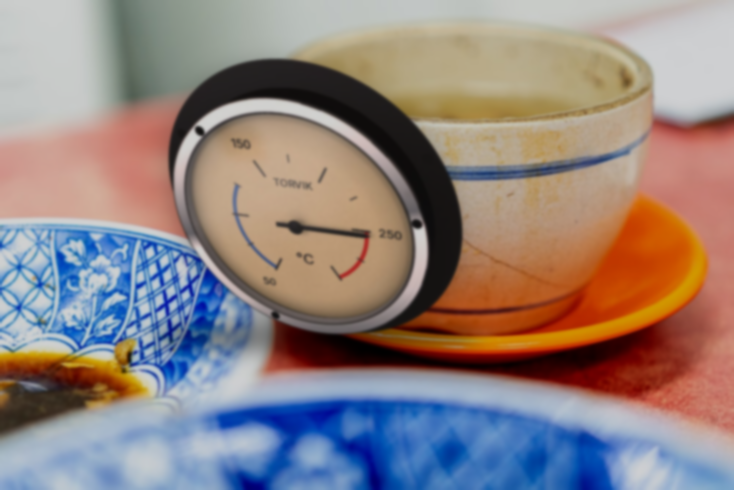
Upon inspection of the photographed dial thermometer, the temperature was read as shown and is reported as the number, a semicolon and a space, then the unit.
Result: 250; °C
